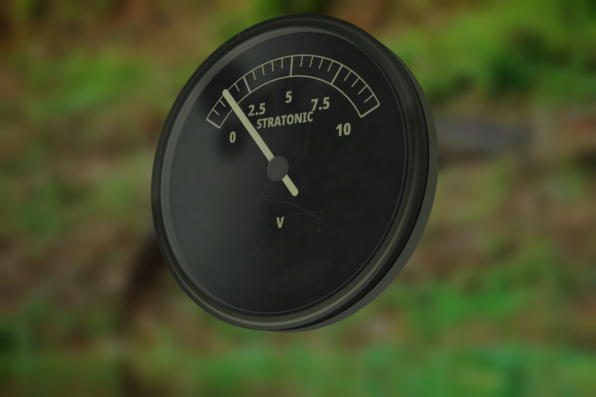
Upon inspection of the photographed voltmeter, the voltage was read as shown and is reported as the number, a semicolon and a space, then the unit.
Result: 1.5; V
